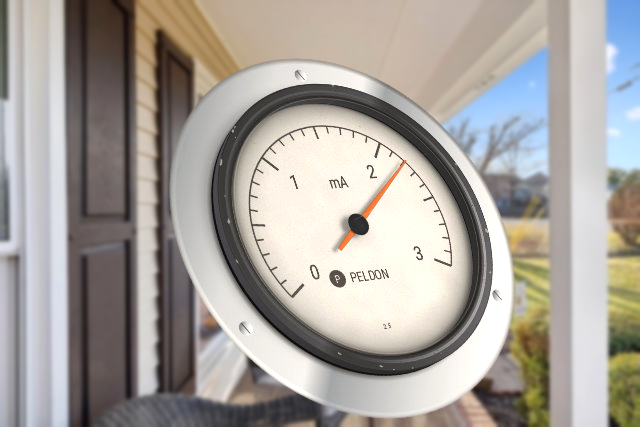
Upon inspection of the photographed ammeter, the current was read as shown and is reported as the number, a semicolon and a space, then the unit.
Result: 2.2; mA
